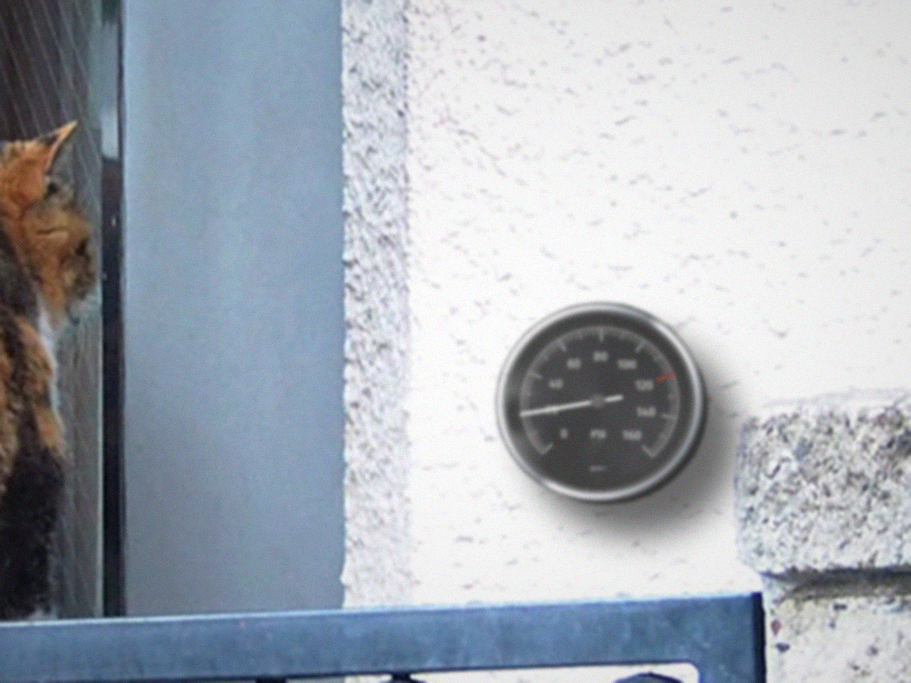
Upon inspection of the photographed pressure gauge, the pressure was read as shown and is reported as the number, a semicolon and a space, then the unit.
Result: 20; psi
